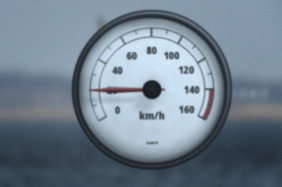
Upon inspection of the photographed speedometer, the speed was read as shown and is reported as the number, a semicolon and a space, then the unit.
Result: 20; km/h
